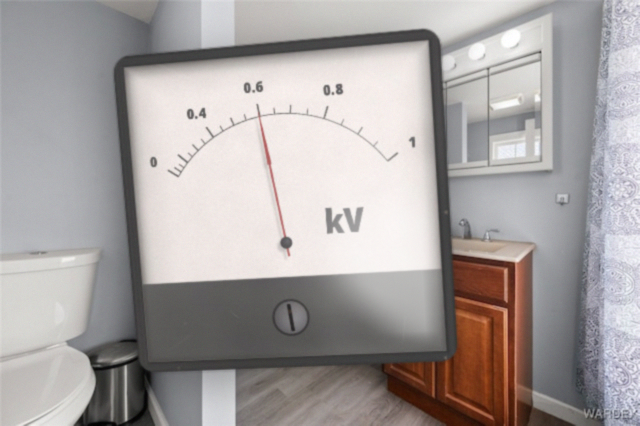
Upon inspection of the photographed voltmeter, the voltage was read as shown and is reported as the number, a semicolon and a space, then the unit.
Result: 0.6; kV
